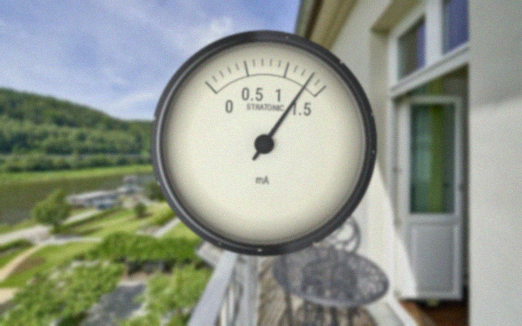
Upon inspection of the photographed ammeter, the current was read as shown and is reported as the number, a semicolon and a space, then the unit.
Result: 1.3; mA
